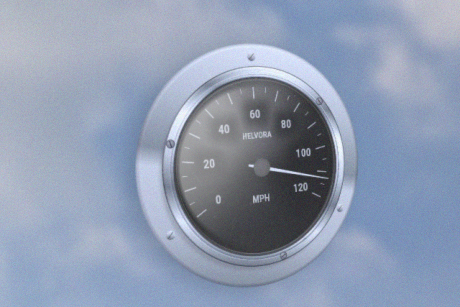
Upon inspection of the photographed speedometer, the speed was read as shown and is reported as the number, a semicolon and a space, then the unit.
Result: 112.5; mph
